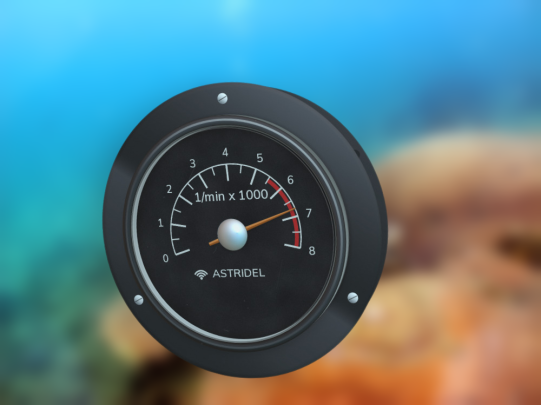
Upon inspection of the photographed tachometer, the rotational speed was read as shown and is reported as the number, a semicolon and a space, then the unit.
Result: 6750; rpm
